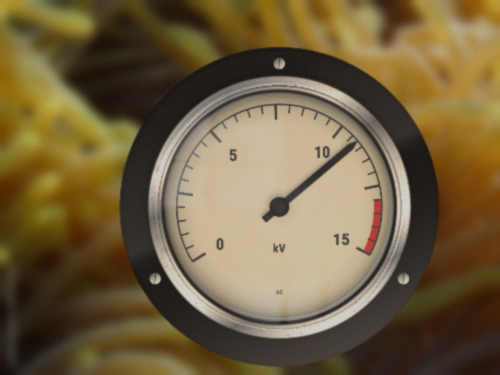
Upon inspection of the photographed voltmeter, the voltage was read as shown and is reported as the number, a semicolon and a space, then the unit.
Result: 10.75; kV
